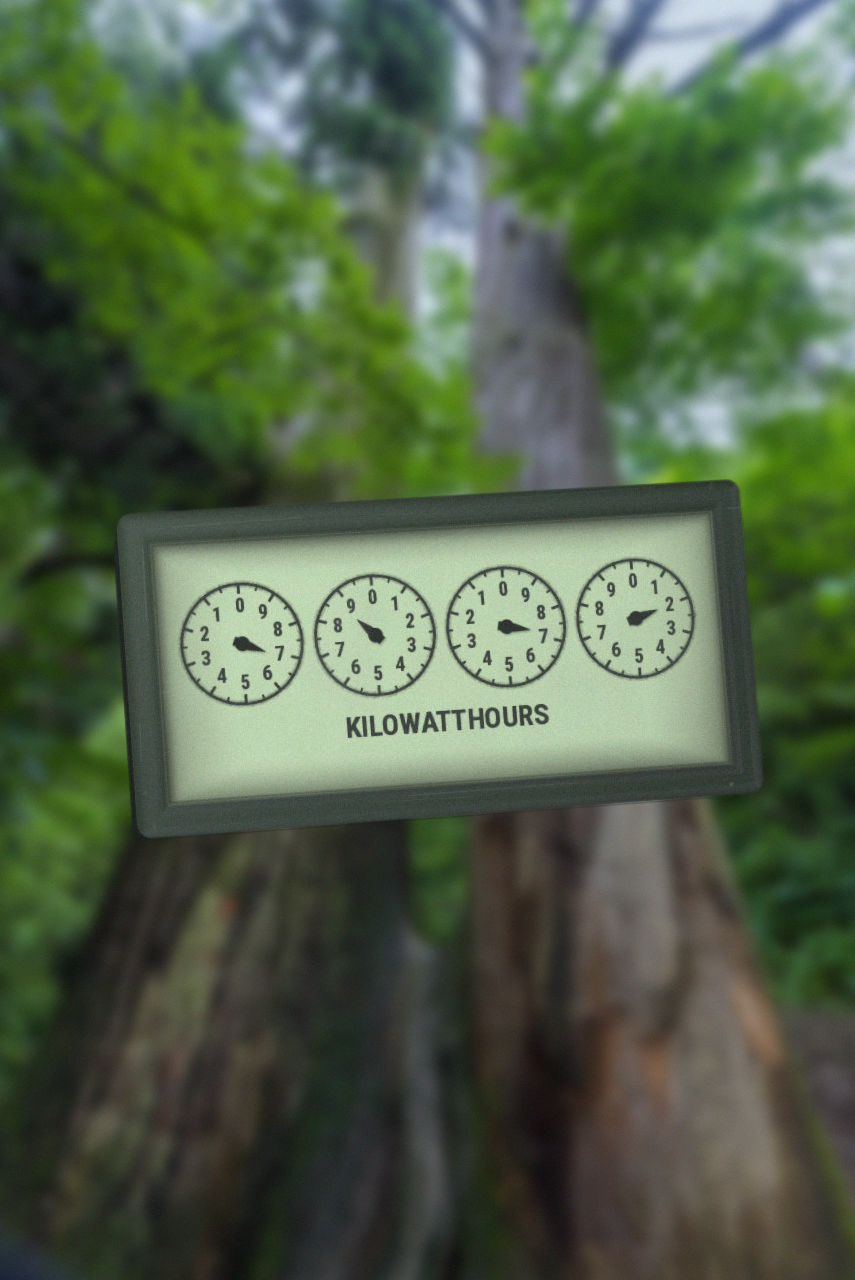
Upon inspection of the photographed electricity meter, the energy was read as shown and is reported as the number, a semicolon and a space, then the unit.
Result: 6872; kWh
